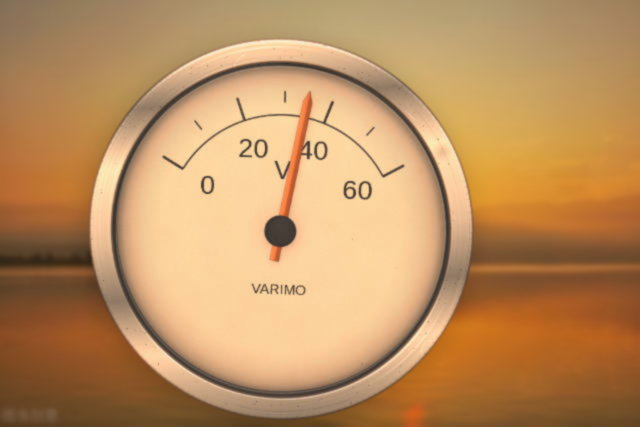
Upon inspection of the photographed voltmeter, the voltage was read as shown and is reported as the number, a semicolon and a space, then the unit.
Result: 35; V
